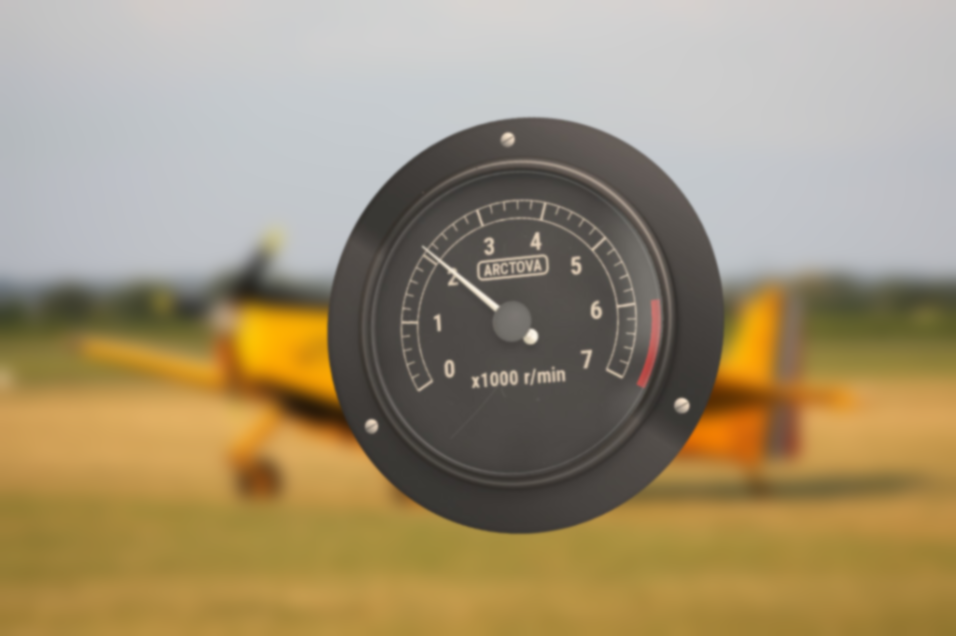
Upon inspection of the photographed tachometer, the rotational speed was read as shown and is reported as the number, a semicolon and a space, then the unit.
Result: 2100; rpm
